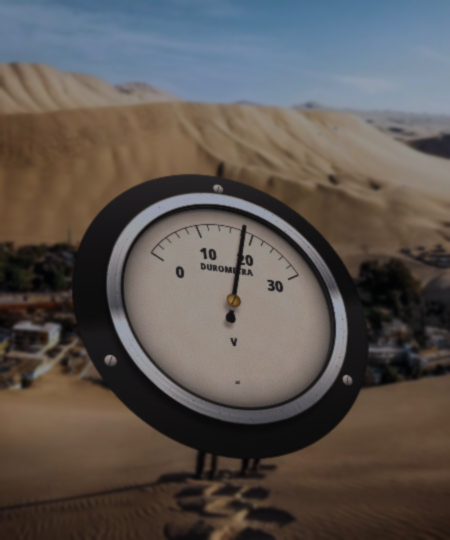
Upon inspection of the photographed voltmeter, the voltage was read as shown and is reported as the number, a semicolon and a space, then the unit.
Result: 18; V
